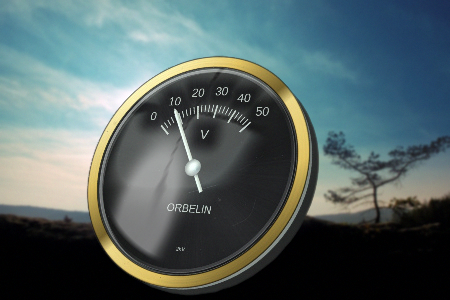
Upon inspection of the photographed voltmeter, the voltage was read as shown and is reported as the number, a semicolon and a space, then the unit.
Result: 10; V
